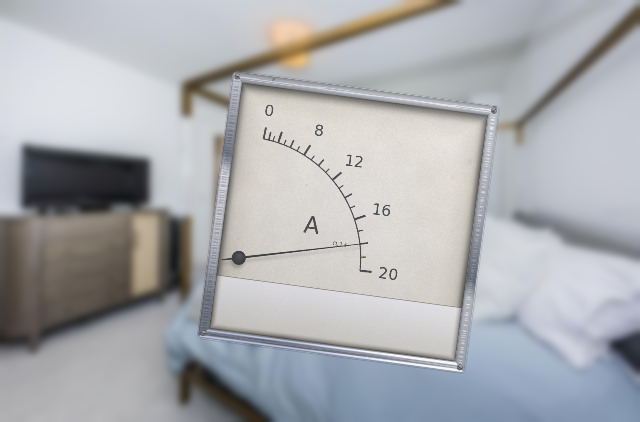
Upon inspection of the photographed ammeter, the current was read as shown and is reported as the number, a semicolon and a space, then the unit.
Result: 18; A
